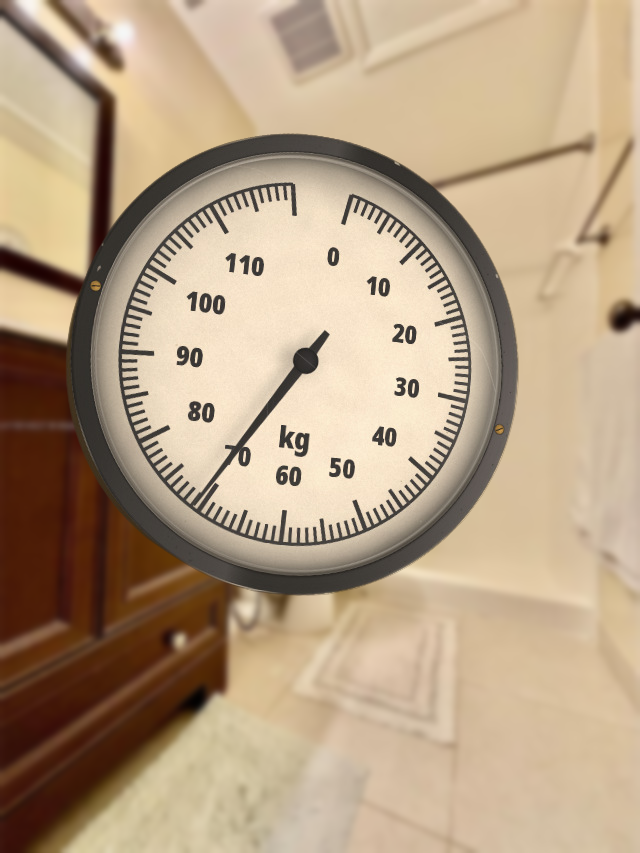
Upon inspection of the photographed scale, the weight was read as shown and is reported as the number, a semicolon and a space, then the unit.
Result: 71; kg
